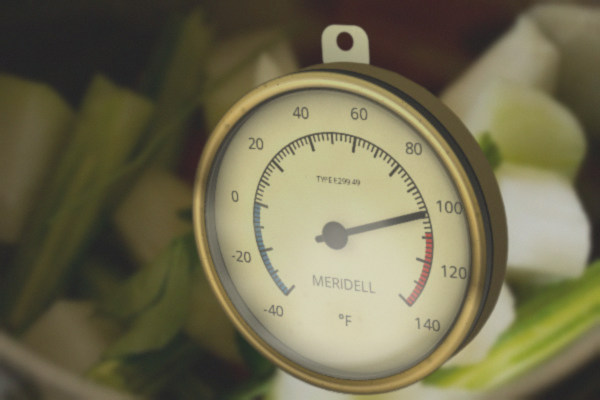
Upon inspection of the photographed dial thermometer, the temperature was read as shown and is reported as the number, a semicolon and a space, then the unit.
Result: 100; °F
